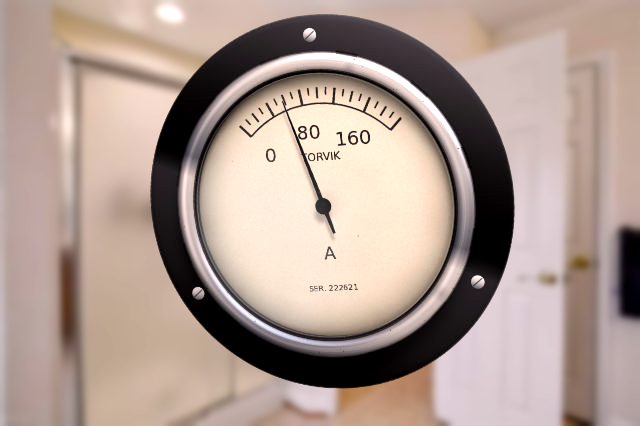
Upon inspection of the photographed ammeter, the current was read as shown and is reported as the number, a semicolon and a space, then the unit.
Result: 60; A
